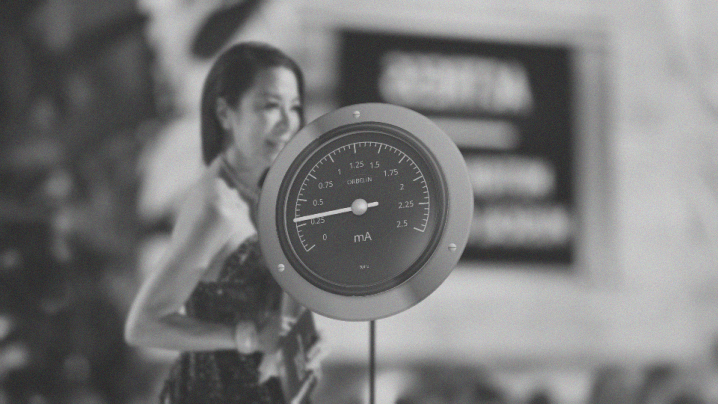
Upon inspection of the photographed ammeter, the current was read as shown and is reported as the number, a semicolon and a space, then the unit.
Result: 0.3; mA
